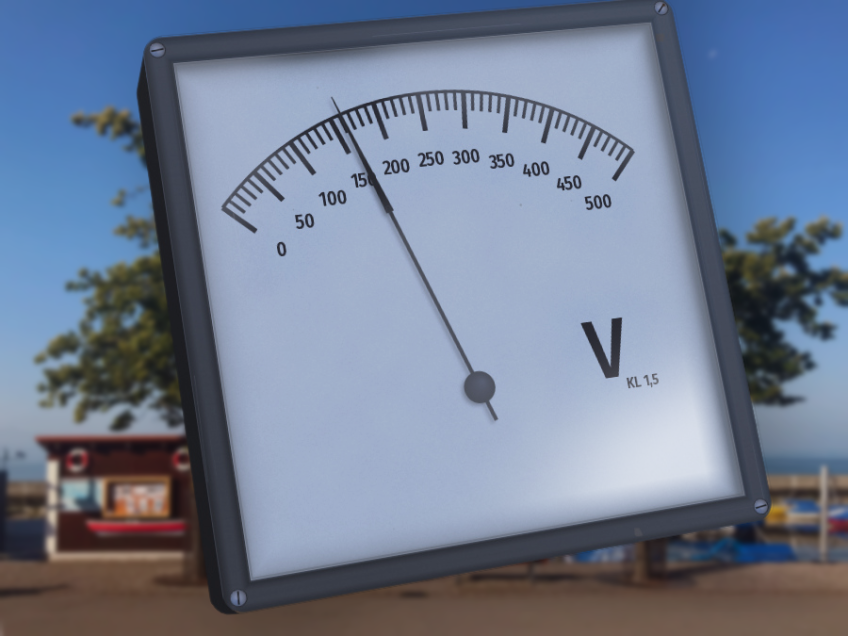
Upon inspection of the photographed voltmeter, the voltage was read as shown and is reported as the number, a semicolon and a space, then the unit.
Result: 160; V
